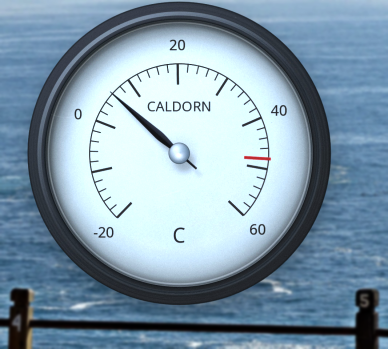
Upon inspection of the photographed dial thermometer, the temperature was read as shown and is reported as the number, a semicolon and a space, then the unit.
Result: 6; °C
